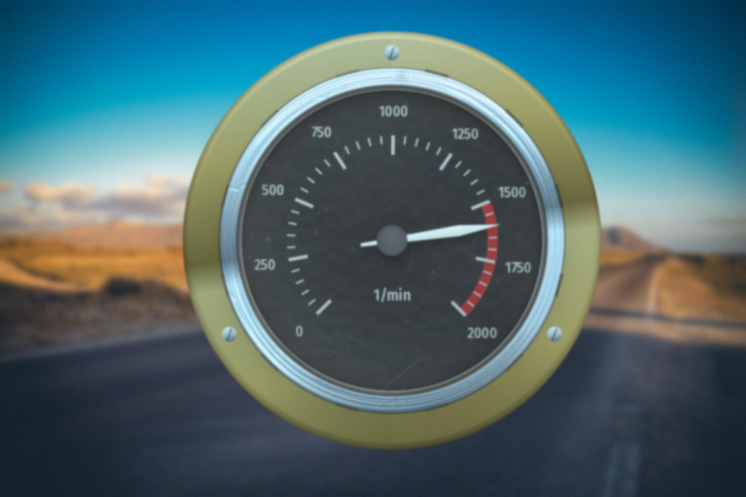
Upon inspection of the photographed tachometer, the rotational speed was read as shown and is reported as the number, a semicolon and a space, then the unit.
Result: 1600; rpm
